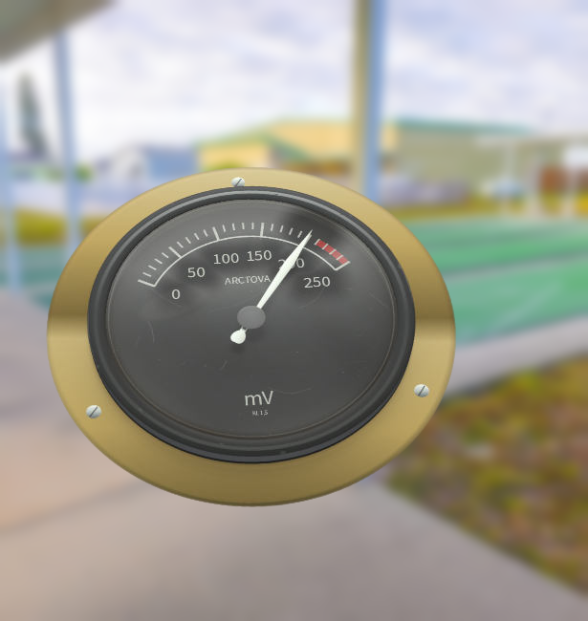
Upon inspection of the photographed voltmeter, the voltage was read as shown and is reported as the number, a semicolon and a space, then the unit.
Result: 200; mV
